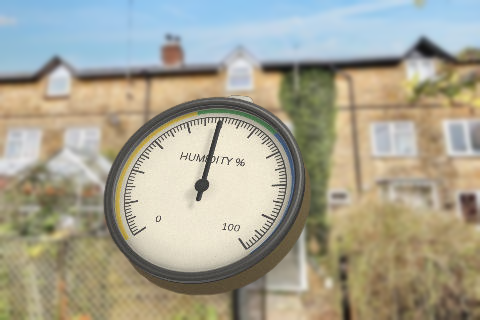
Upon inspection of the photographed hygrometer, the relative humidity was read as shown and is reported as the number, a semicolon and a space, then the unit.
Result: 50; %
